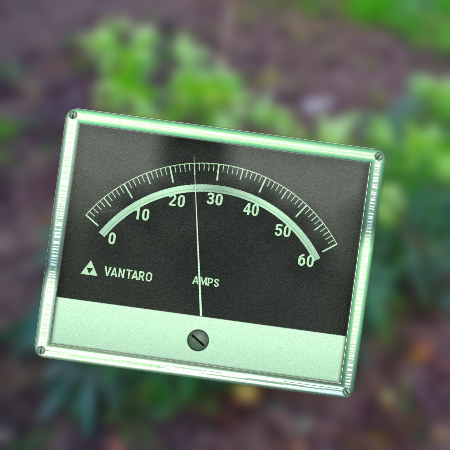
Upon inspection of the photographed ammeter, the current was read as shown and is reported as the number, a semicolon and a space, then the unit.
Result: 25; A
